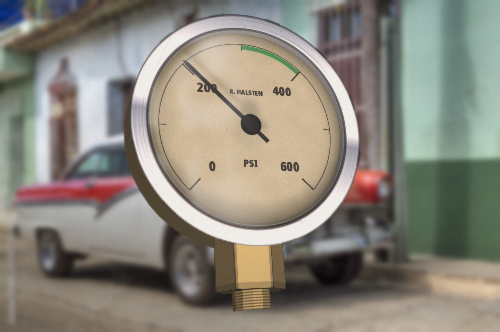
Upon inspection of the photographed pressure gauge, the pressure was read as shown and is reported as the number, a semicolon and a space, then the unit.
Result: 200; psi
